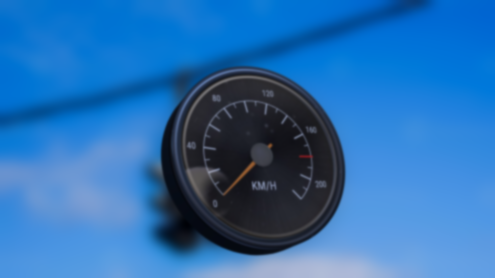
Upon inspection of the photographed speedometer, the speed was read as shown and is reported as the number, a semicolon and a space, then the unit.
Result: 0; km/h
